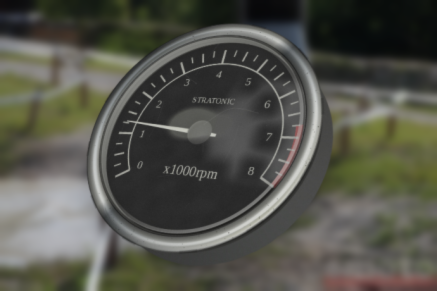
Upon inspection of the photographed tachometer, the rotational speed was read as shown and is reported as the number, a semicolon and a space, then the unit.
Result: 1250; rpm
